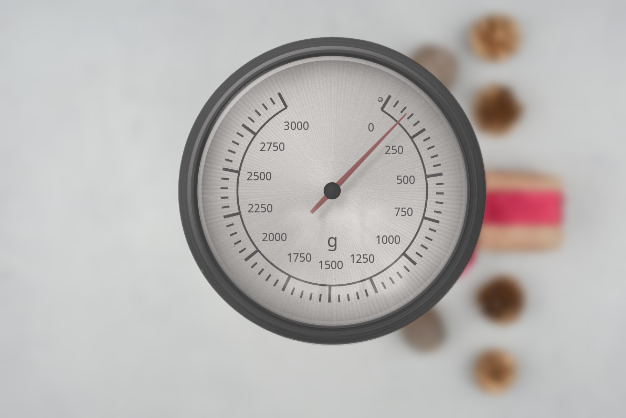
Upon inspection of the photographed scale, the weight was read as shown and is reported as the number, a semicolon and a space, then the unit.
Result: 125; g
